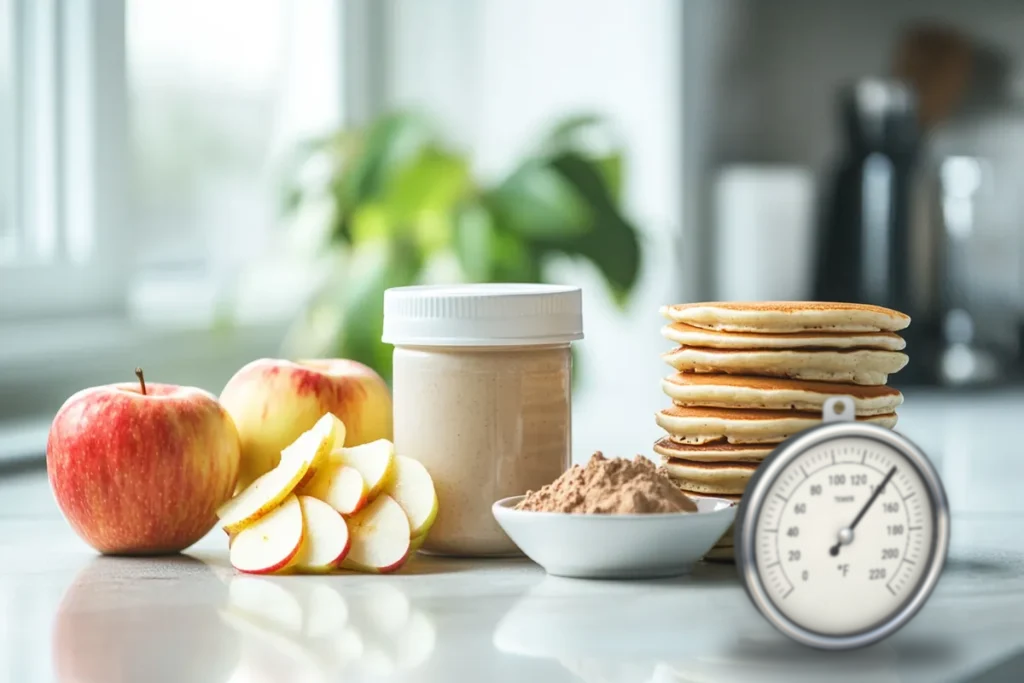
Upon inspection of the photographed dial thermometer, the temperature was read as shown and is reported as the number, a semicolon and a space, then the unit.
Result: 140; °F
